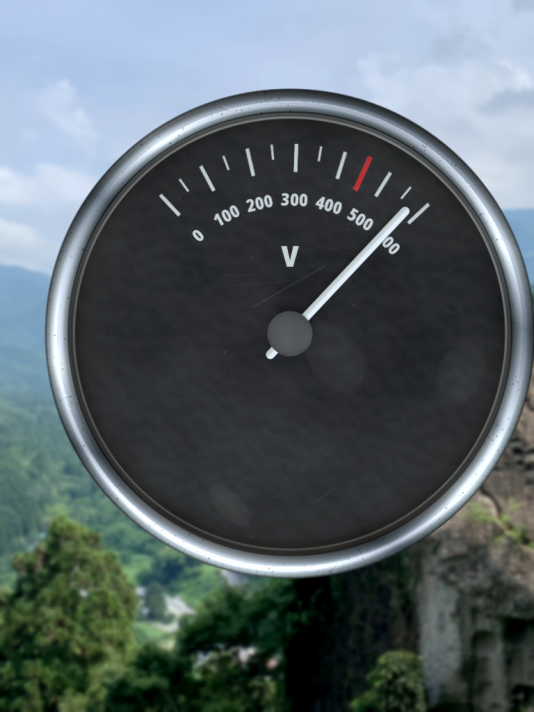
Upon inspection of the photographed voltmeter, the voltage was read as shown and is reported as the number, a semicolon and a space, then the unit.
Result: 575; V
